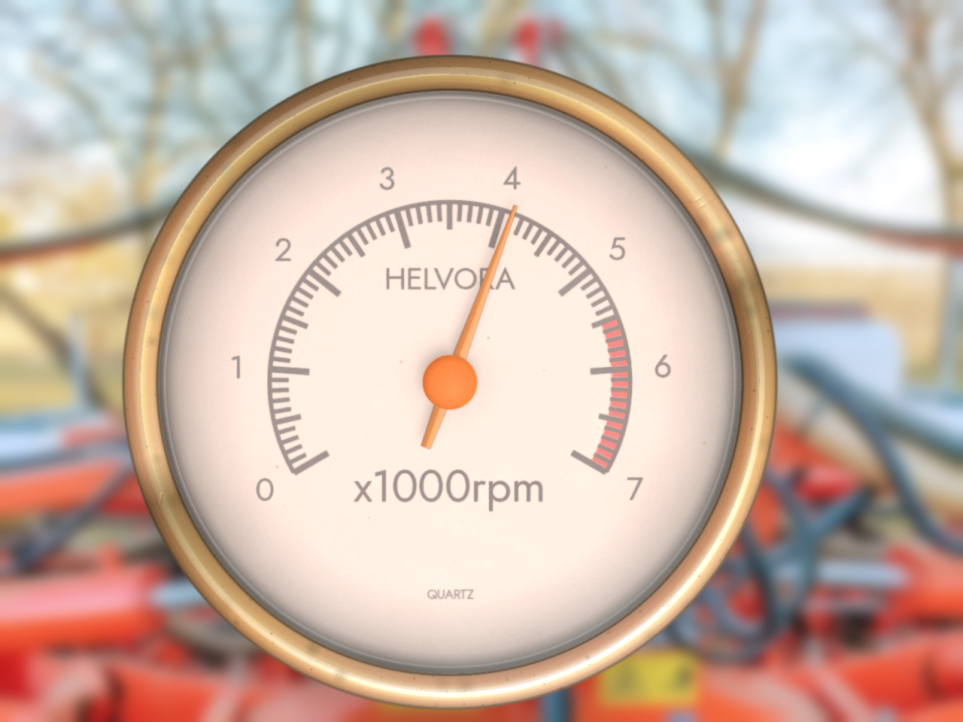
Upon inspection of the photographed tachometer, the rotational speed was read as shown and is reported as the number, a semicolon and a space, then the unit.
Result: 4100; rpm
